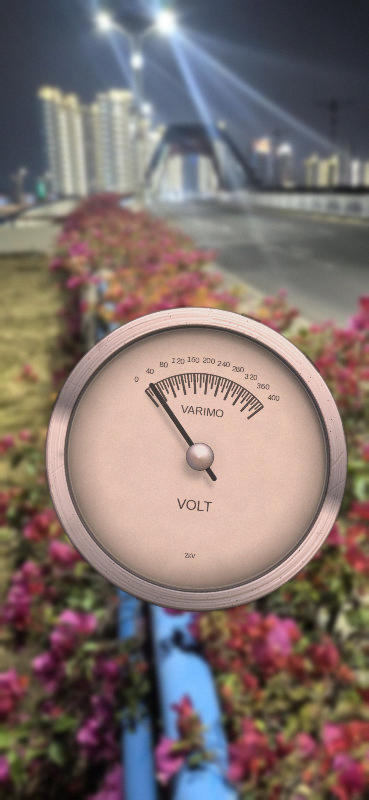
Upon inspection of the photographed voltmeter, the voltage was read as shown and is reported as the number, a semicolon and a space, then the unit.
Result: 20; V
